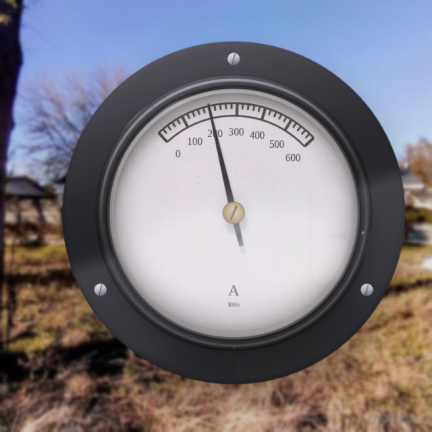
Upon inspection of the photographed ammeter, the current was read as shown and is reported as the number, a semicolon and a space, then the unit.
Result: 200; A
